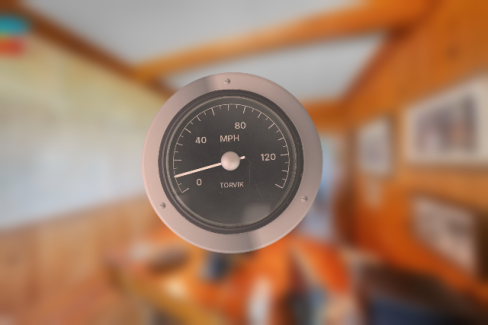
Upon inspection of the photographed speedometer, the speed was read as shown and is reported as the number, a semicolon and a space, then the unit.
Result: 10; mph
